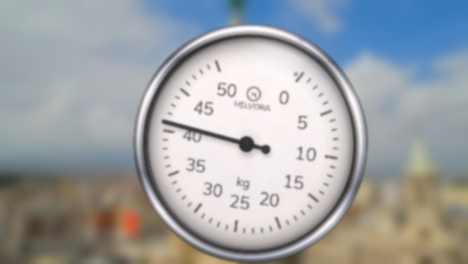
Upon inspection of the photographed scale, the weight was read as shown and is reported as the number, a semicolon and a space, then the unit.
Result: 41; kg
